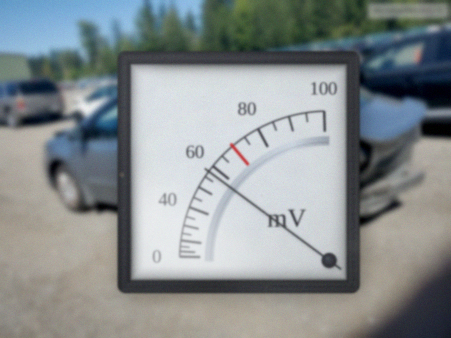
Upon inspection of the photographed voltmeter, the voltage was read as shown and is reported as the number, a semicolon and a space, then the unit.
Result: 57.5; mV
